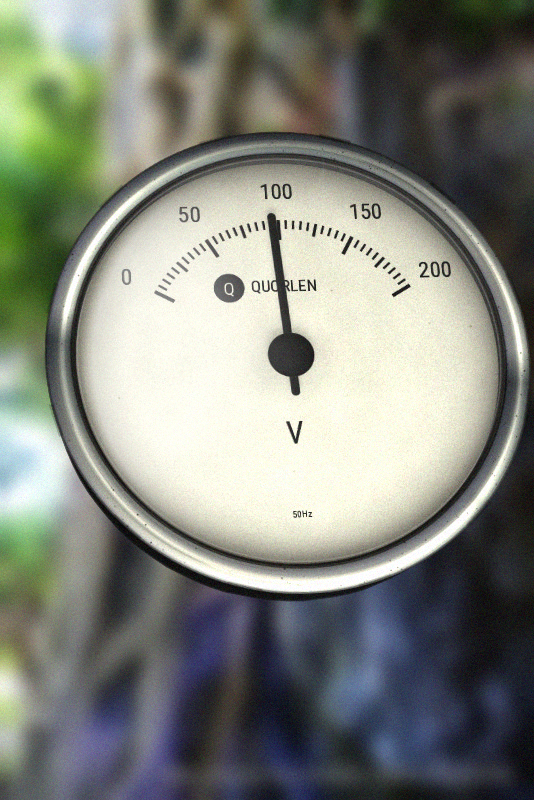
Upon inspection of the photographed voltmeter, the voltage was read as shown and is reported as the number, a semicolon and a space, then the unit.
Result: 95; V
